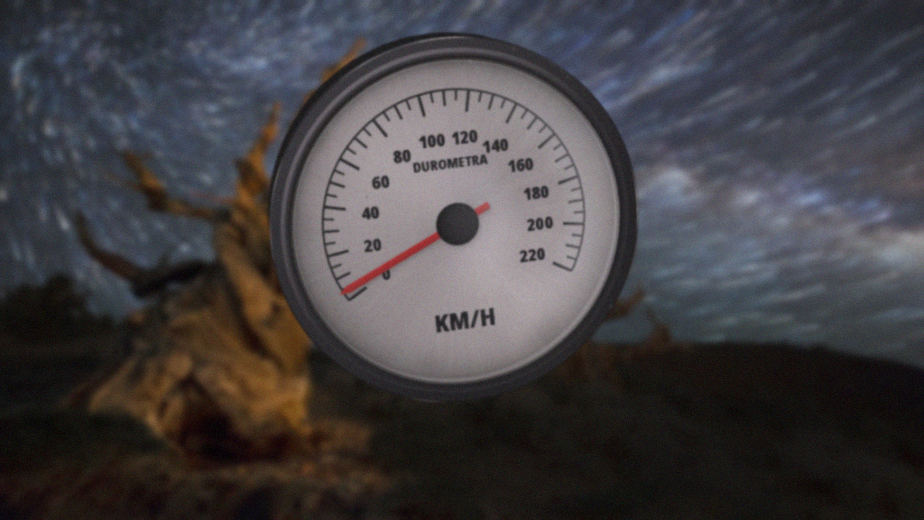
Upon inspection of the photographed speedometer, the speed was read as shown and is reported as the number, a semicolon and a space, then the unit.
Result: 5; km/h
